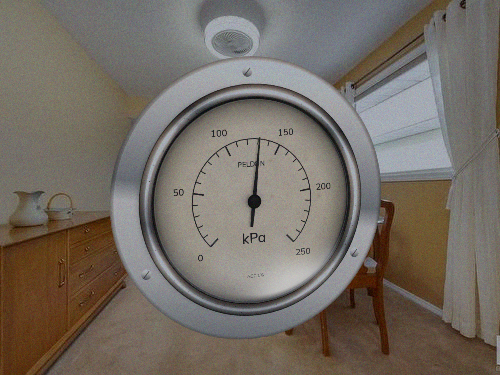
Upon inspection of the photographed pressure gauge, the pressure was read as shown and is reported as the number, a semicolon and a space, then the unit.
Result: 130; kPa
